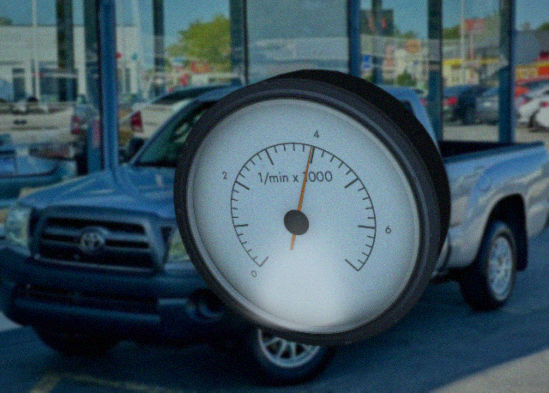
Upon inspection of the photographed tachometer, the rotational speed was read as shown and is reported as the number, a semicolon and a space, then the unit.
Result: 4000; rpm
